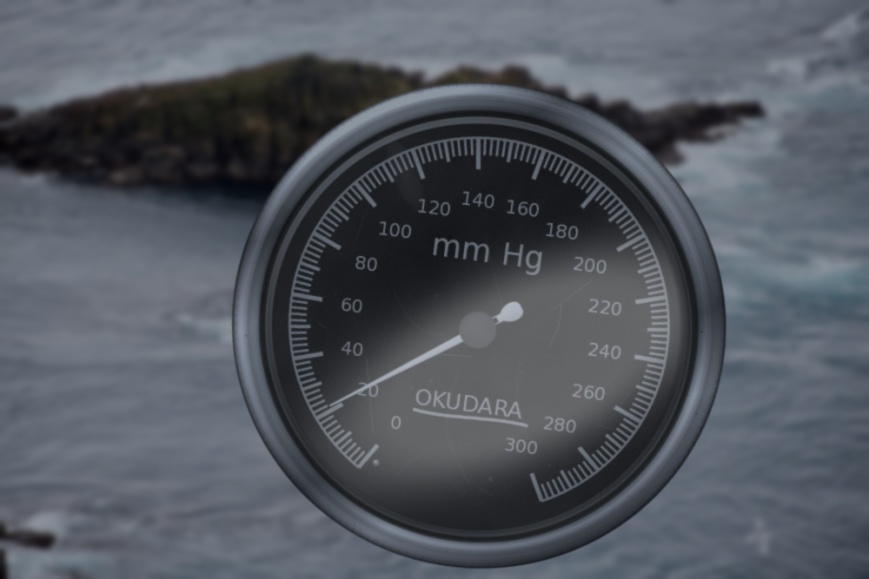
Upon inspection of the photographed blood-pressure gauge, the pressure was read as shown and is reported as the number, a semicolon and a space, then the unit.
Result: 22; mmHg
